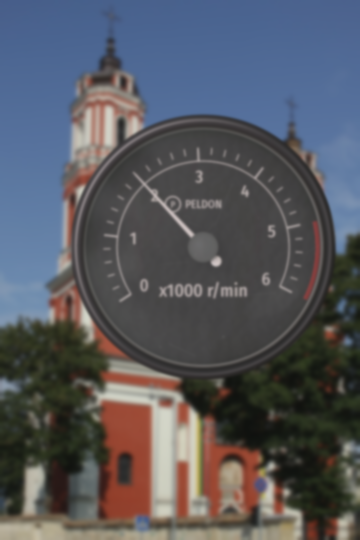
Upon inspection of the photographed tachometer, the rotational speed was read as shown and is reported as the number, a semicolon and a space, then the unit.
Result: 2000; rpm
